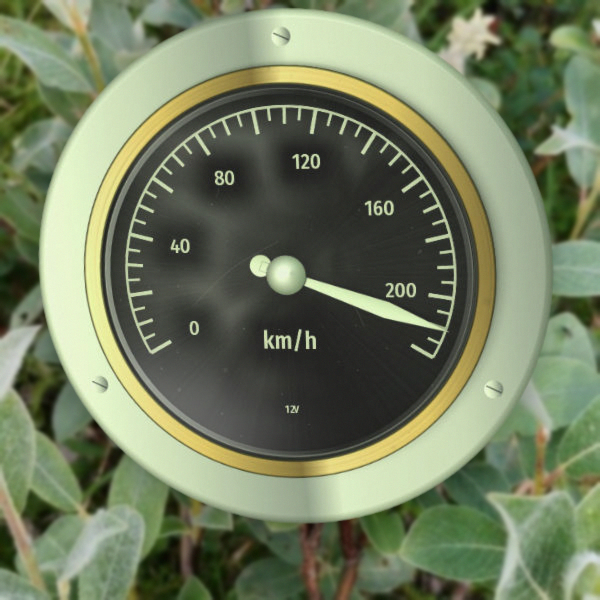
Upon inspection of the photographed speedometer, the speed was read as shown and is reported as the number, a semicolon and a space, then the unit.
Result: 210; km/h
